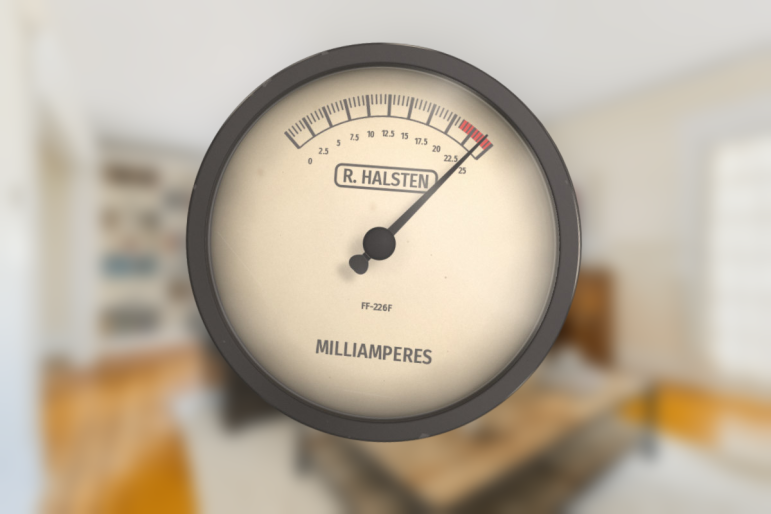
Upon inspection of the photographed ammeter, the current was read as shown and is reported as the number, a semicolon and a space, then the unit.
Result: 24; mA
